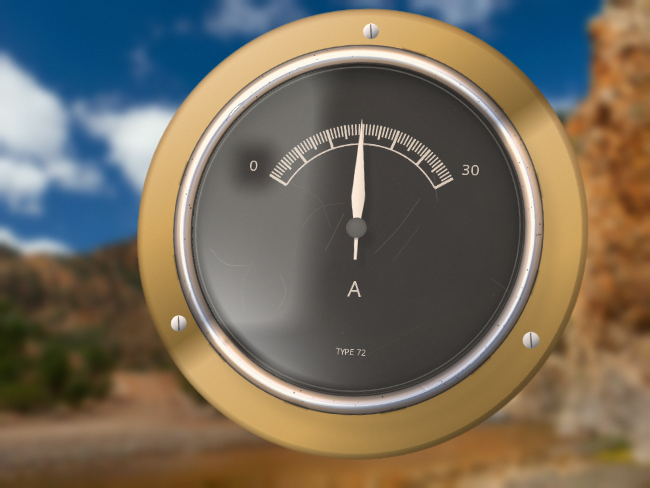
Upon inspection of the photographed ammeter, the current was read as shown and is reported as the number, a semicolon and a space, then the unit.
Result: 15; A
